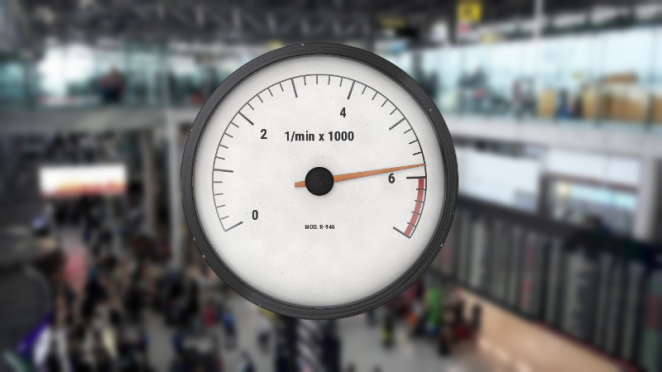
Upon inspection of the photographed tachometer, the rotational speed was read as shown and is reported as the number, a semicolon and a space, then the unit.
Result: 5800; rpm
